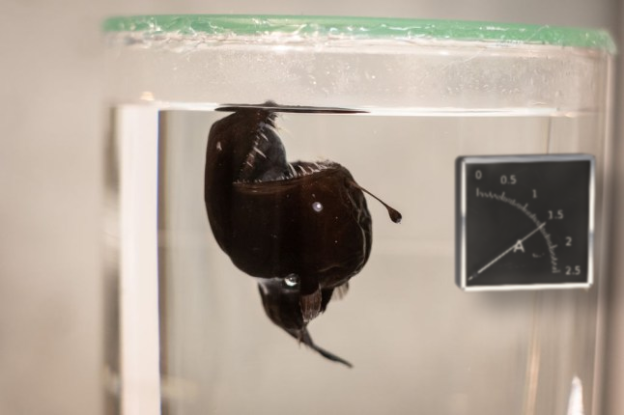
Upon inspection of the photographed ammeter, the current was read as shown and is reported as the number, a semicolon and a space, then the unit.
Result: 1.5; A
